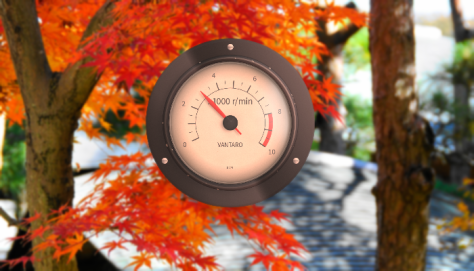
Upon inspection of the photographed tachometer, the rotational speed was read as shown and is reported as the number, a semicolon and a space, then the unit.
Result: 3000; rpm
